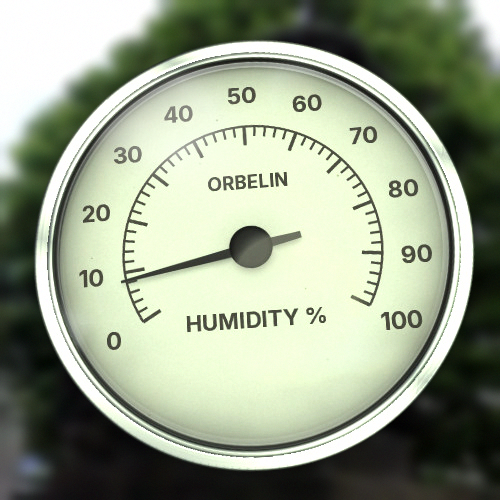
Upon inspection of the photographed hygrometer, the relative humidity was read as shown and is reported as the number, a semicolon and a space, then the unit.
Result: 8; %
